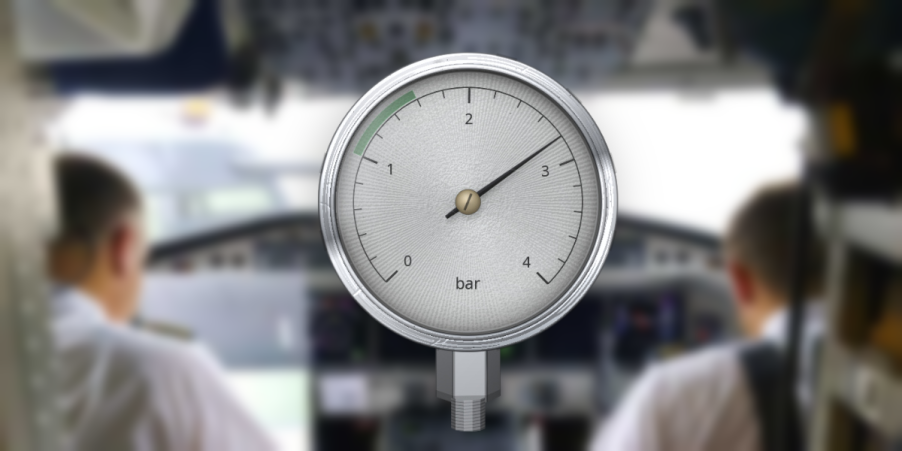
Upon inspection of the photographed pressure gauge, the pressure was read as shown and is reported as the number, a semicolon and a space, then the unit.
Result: 2.8; bar
